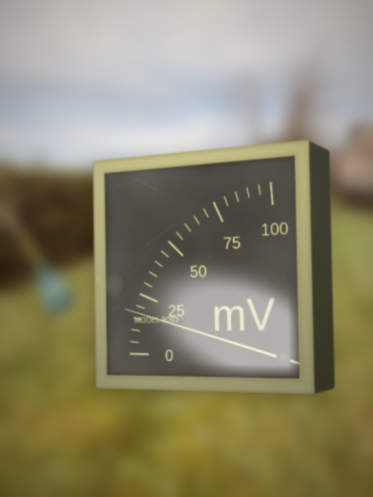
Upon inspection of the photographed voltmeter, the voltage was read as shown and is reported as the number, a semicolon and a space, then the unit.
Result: 17.5; mV
